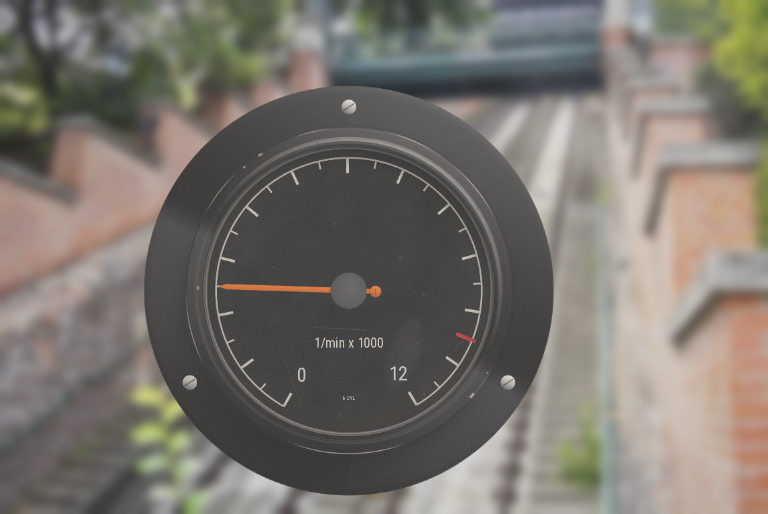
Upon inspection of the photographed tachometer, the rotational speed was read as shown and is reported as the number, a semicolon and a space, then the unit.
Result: 2500; rpm
